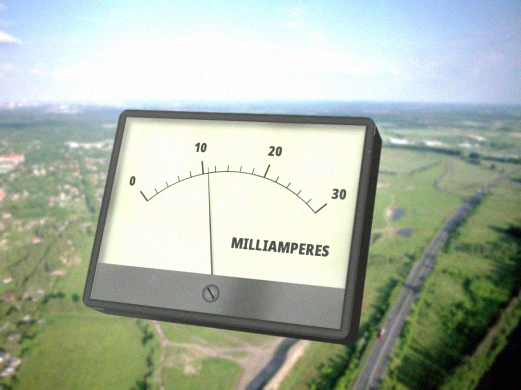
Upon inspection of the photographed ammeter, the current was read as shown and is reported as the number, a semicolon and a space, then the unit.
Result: 11; mA
